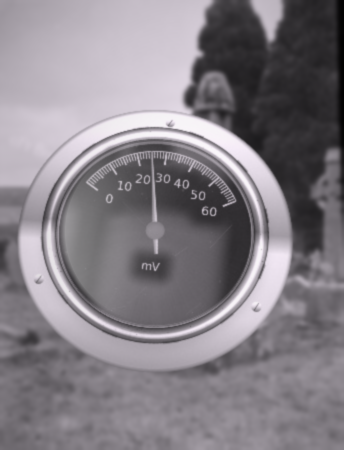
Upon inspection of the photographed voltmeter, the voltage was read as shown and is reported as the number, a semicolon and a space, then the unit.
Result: 25; mV
